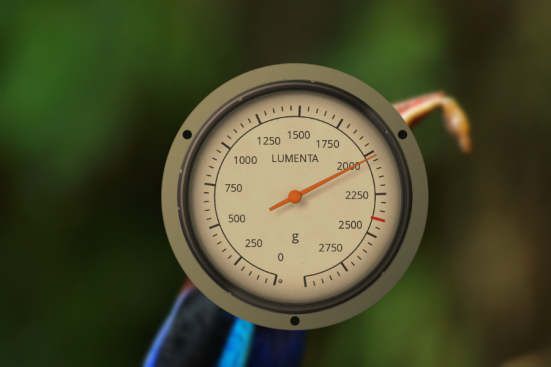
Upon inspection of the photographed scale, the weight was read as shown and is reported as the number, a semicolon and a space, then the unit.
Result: 2025; g
